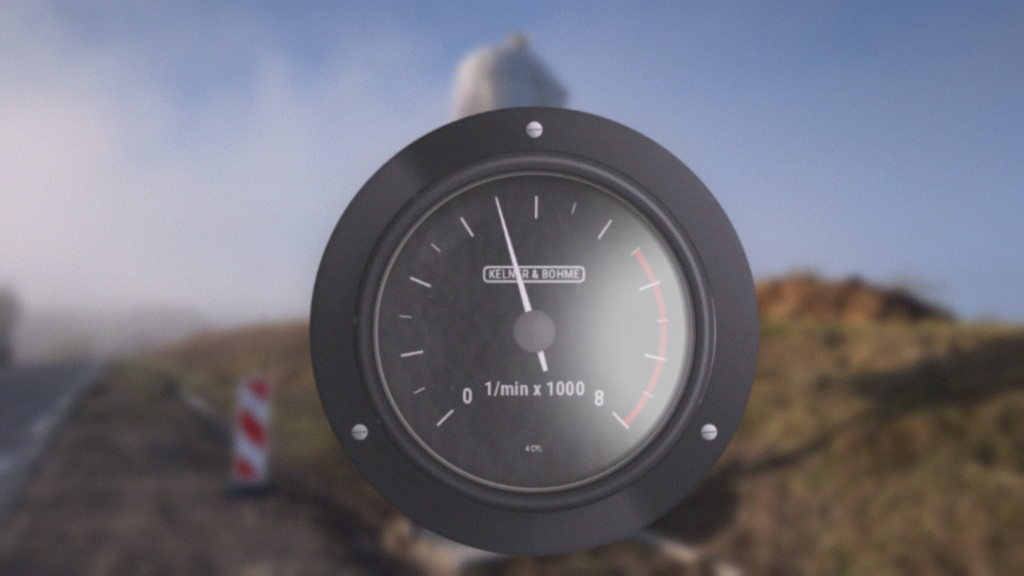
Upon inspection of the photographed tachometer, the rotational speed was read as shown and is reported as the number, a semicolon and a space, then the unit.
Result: 3500; rpm
